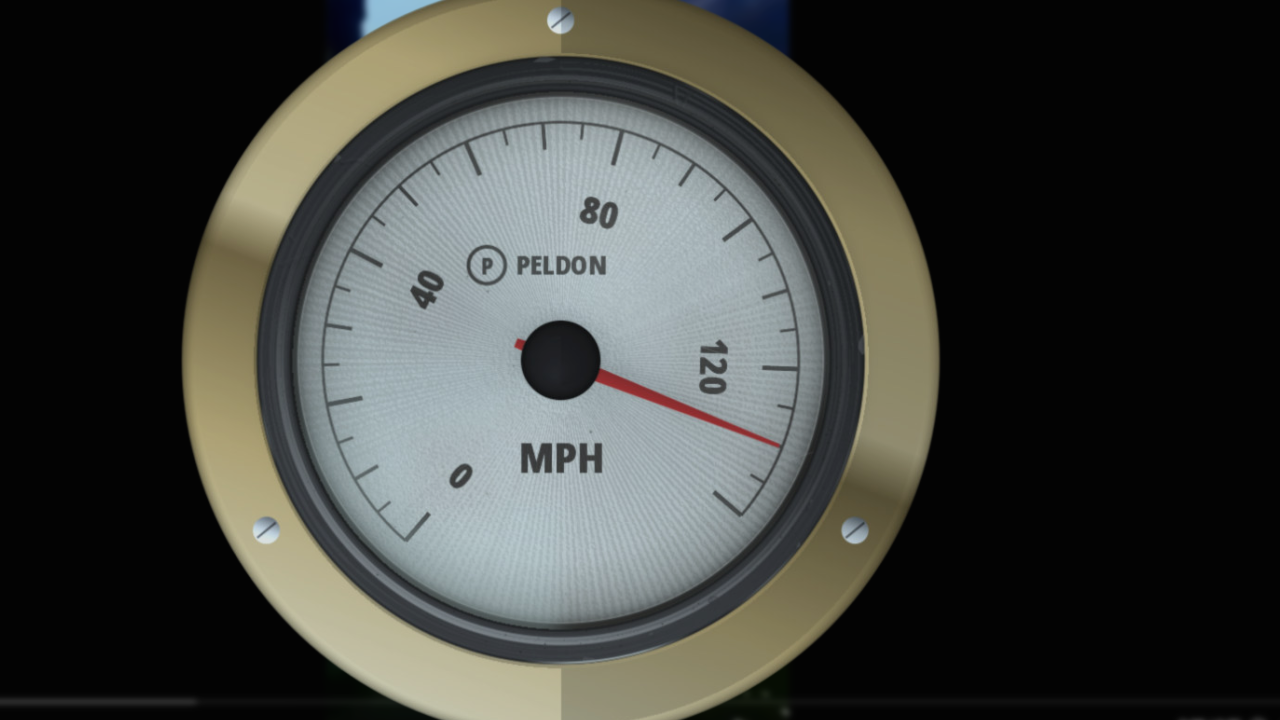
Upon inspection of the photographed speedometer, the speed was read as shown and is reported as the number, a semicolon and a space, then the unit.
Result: 130; mph
